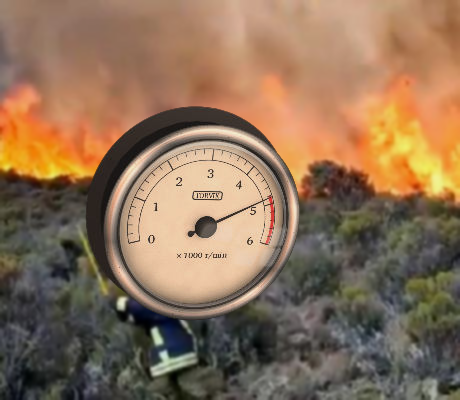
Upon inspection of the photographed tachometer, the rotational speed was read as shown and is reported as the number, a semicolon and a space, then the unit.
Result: 4800; rpm
